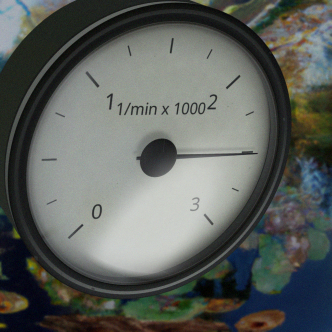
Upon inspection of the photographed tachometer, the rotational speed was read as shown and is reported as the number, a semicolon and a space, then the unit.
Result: 2500; rpm
